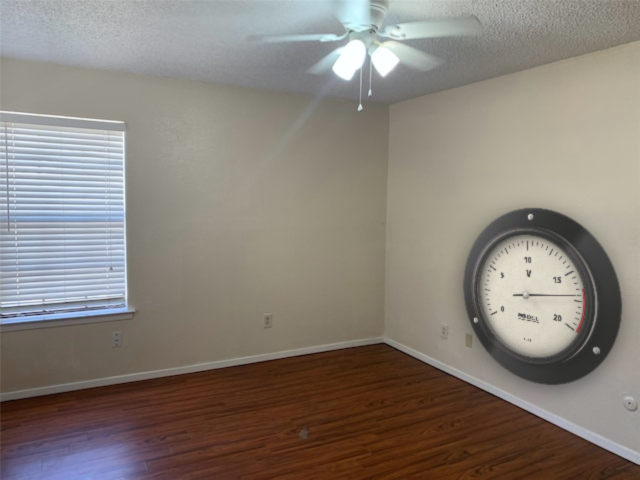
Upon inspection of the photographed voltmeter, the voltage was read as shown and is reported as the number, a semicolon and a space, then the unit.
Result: 17; V
